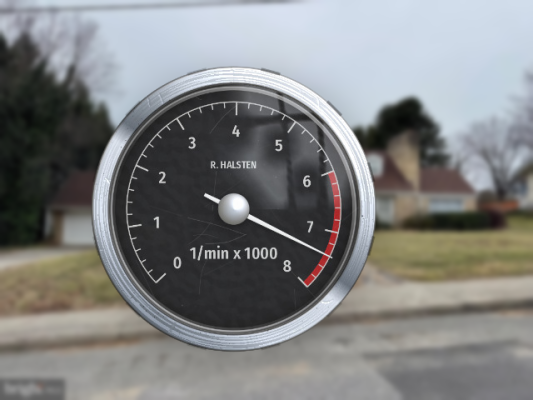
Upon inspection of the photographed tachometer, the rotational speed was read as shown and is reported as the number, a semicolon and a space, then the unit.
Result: 7400; rpm
